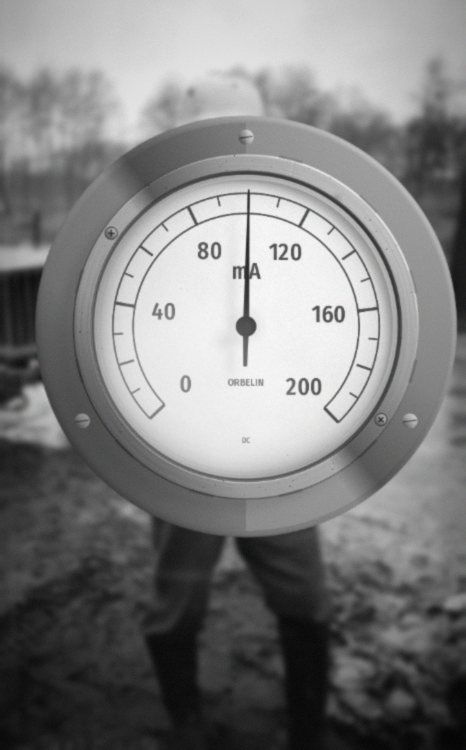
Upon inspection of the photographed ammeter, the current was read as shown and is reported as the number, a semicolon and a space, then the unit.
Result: 100; mA
